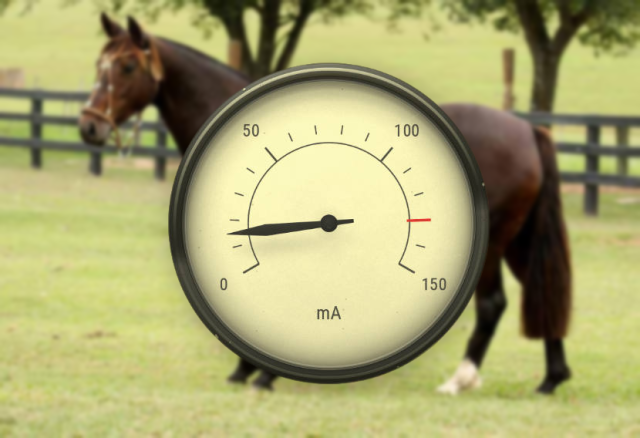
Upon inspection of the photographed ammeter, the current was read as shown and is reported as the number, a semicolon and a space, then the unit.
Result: 15; mA
